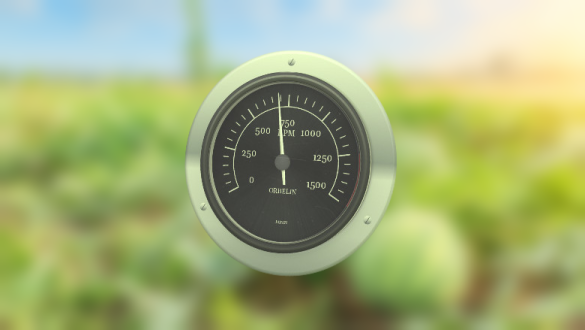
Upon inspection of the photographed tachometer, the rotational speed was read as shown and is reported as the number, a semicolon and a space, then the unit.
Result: 700; rpm
